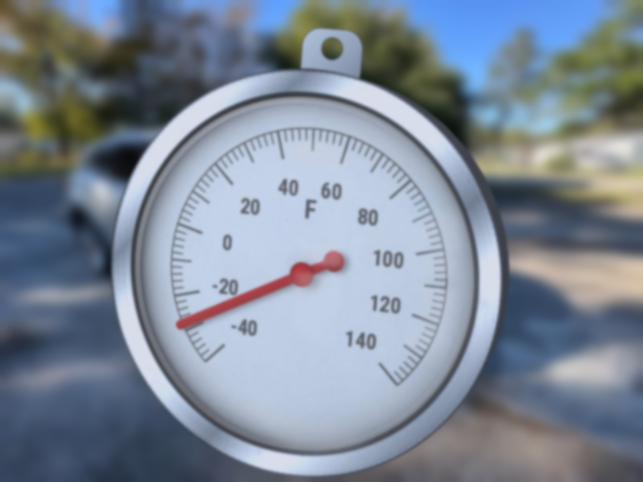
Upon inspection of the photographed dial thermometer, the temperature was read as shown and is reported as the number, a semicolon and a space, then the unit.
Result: -28; °F
